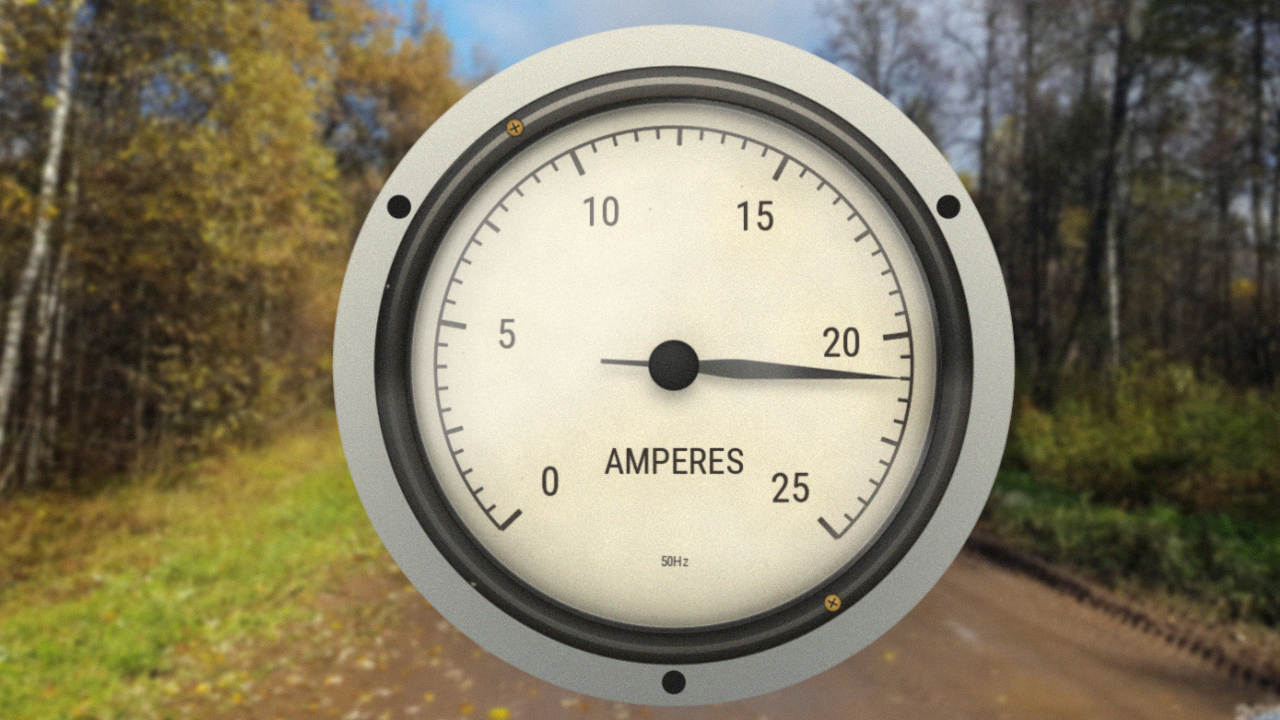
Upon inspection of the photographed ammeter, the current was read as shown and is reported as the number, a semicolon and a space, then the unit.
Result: 21; A
